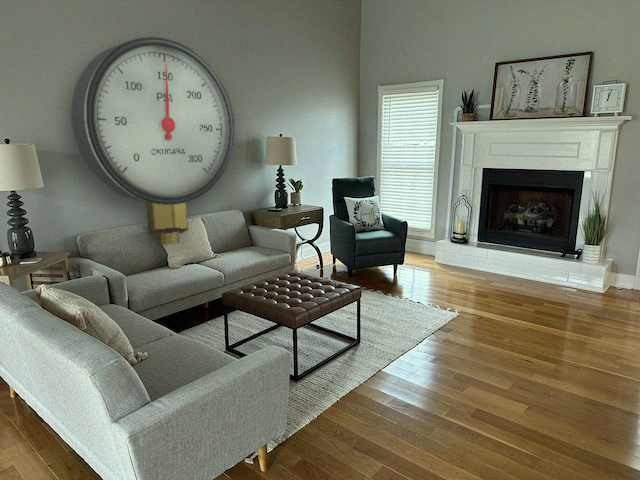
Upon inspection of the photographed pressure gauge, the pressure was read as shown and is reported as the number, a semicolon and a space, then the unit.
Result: 150; psi
